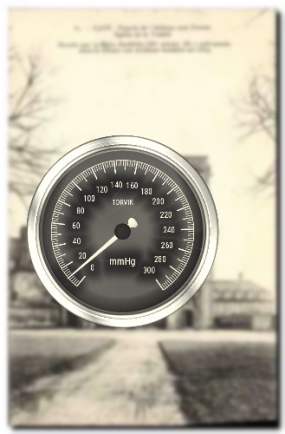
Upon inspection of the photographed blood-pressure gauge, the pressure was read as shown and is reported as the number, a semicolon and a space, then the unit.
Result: 10; mmHg
